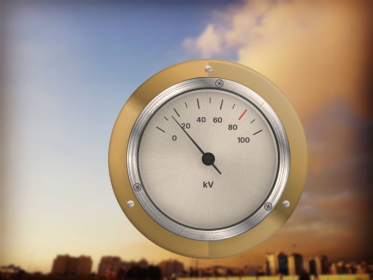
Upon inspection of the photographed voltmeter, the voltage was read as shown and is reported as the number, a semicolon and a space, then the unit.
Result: 15; kV
